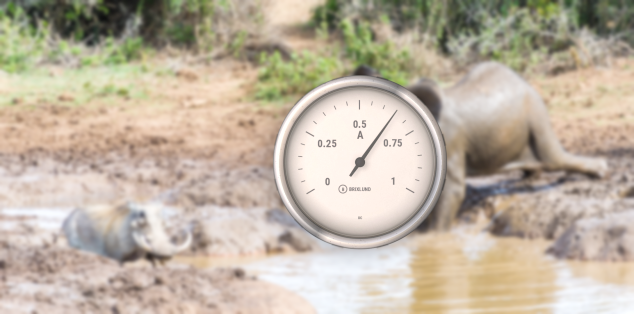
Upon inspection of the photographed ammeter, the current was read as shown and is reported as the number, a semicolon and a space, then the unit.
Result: 0.65; A
